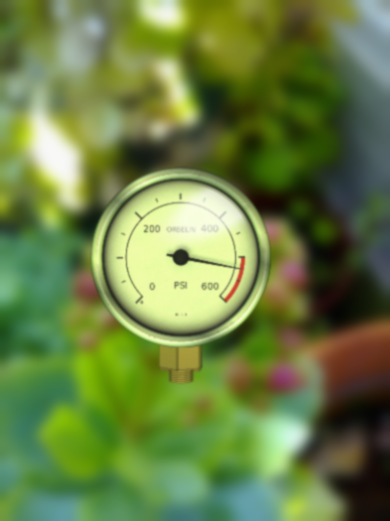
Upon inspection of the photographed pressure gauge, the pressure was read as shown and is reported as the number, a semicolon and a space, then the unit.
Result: 525; psi
